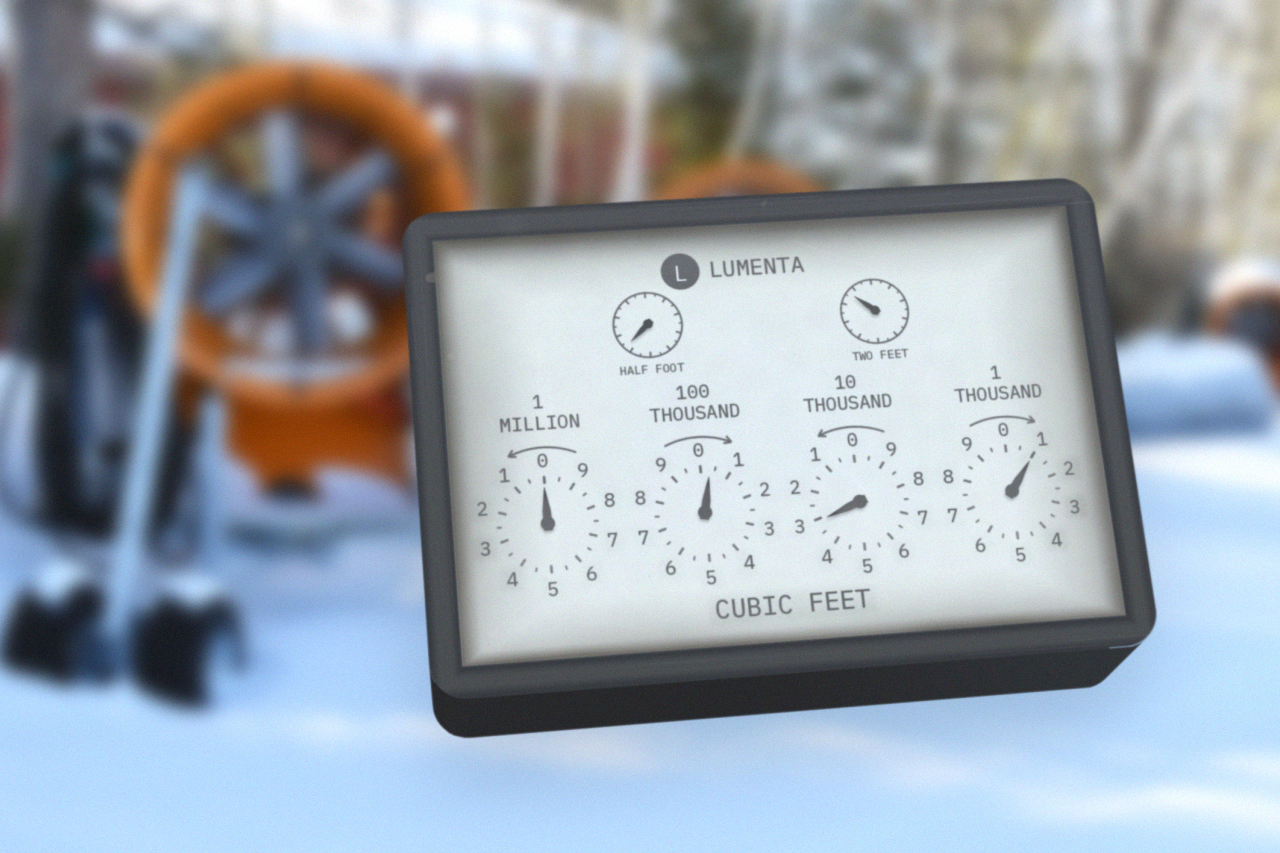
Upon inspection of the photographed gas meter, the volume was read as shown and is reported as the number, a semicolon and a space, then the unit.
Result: 3100; ft³
